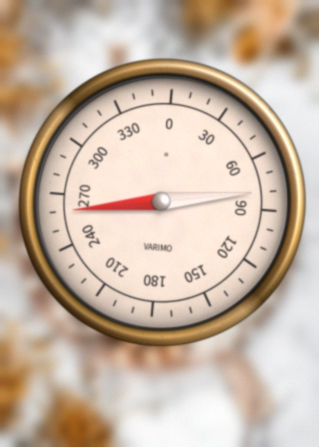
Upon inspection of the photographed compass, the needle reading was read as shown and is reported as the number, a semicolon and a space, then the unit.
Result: 260; °
